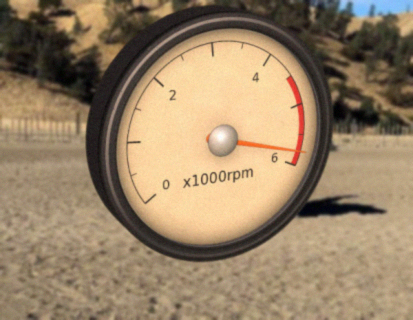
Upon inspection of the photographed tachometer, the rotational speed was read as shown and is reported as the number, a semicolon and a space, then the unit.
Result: 5750; rpm
